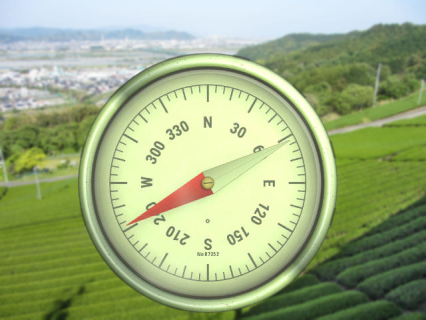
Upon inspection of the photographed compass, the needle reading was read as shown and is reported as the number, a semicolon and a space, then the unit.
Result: 242.5; °
